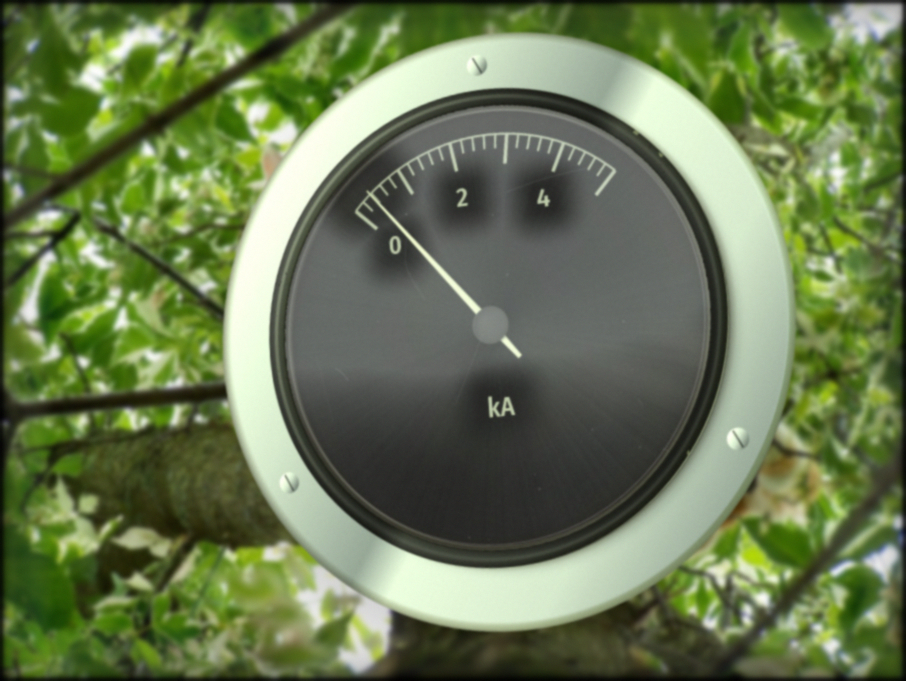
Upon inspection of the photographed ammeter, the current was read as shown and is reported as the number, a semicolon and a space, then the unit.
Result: 0.4; kA
